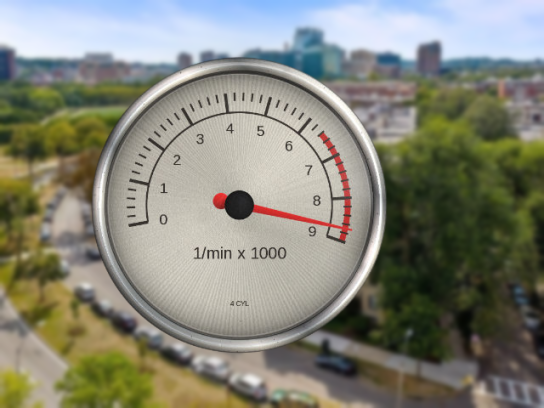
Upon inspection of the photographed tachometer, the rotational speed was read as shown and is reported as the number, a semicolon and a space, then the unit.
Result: 8700; rpm
